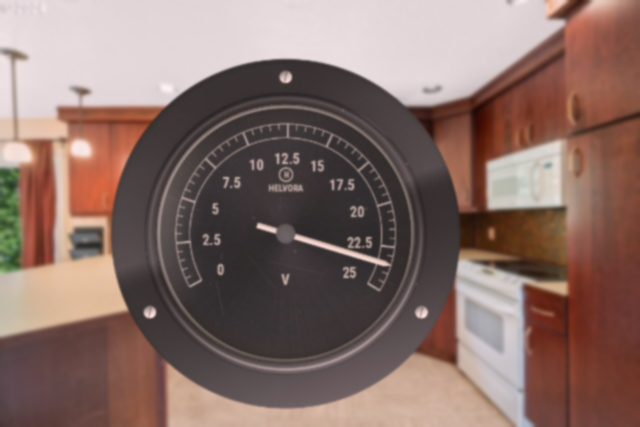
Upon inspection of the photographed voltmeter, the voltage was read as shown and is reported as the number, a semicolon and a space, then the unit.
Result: 23.5; V
